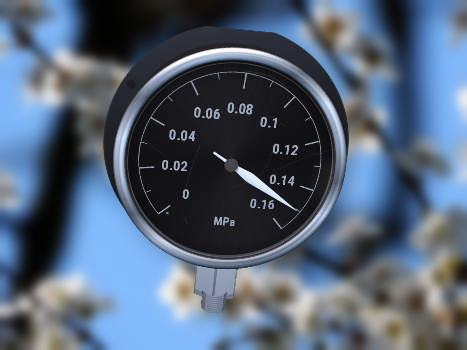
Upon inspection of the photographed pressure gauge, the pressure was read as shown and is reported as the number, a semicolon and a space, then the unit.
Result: 0.15; MPa
